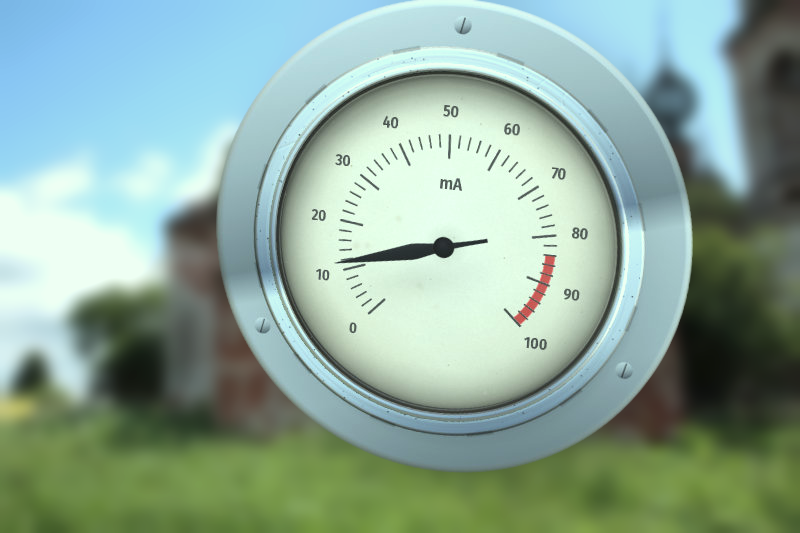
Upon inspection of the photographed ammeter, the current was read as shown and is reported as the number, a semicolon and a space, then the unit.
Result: 12; mA
